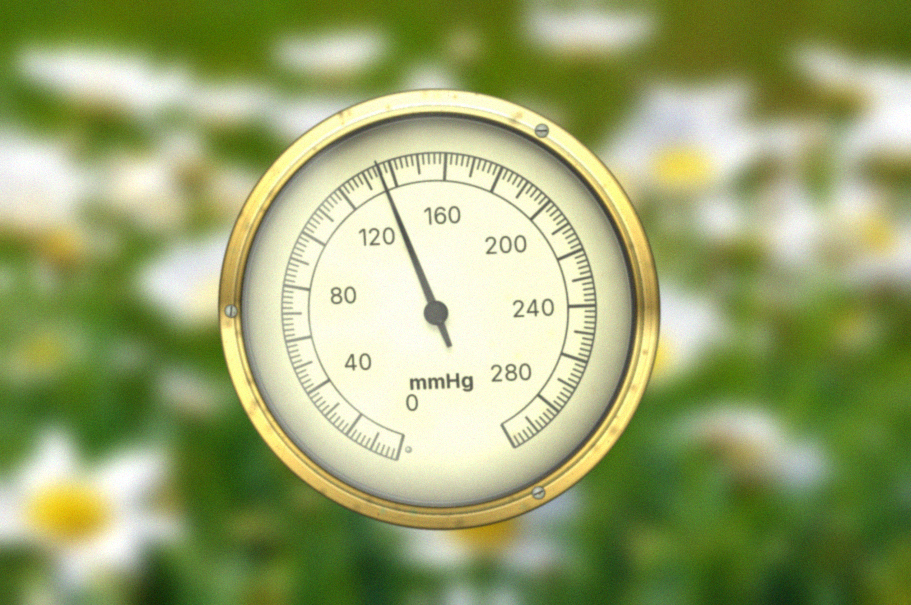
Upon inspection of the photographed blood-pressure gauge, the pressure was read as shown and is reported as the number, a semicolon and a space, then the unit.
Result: 136; mmHg
